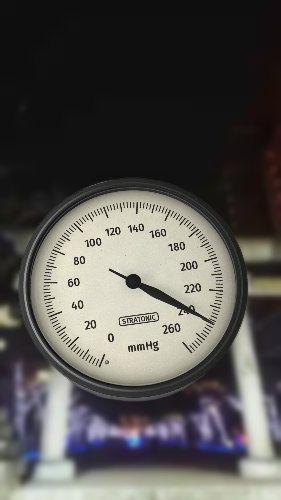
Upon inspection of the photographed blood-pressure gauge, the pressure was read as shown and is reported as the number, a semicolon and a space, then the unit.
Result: 240; mmHg
